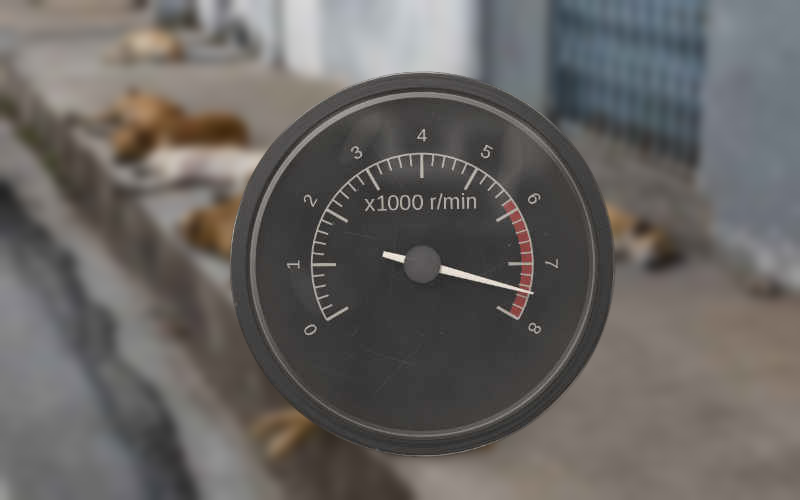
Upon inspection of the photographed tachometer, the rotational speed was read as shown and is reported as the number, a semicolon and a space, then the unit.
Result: 7500; rpm
